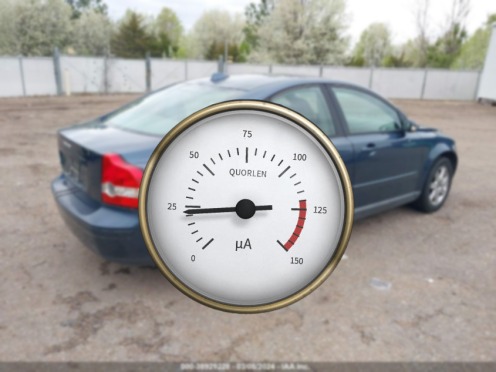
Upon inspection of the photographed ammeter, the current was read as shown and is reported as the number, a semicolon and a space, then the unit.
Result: 22.5; µA
